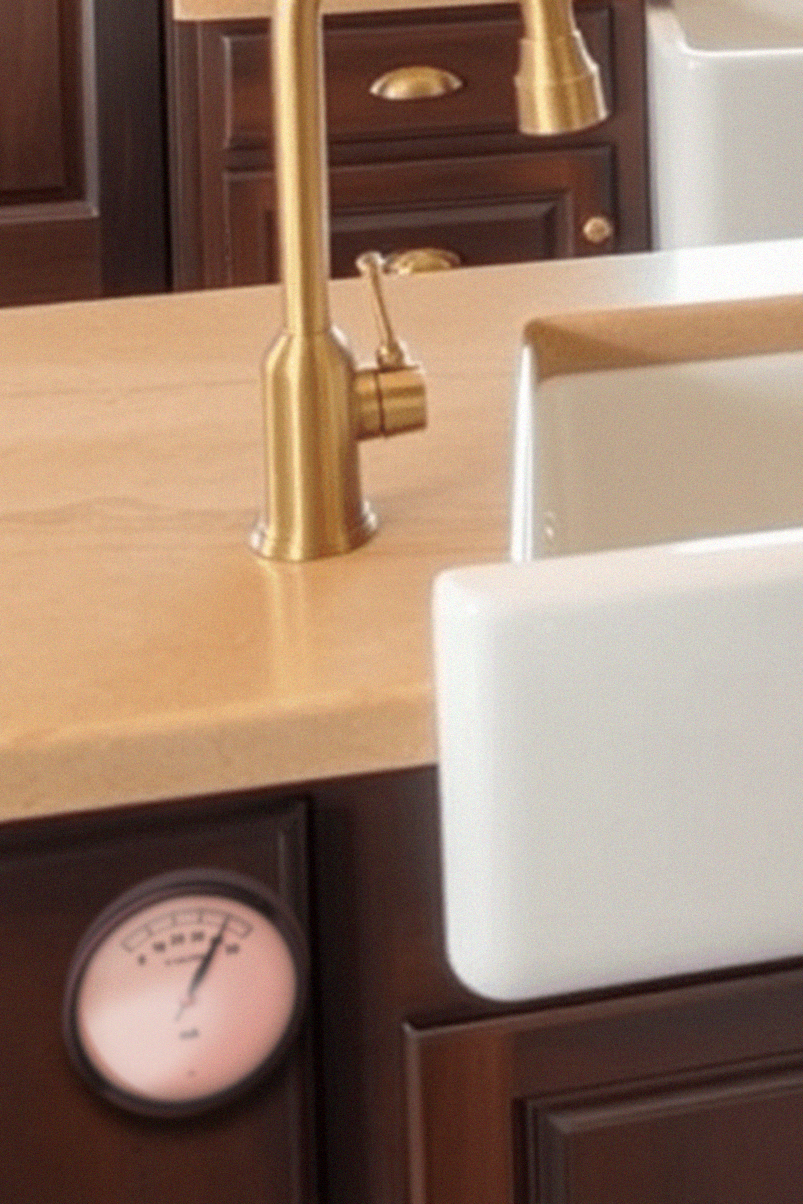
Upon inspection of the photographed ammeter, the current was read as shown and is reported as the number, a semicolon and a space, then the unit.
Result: 40; mA
